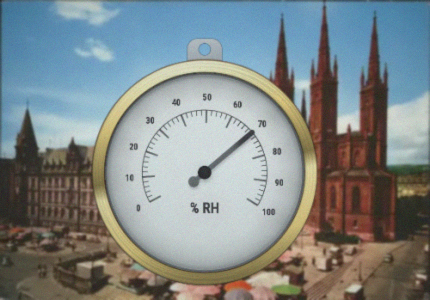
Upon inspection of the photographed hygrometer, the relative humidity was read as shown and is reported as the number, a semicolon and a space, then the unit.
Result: 70; %
